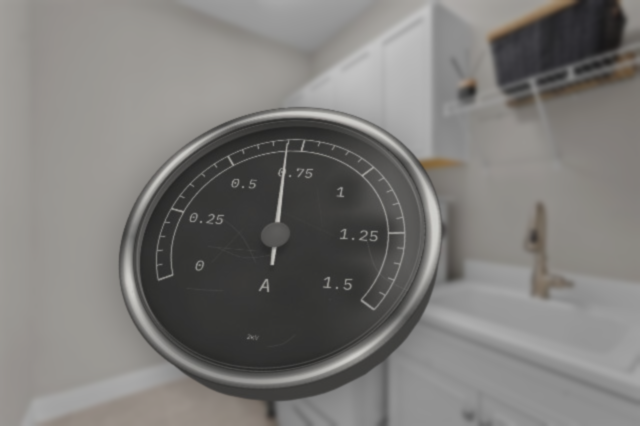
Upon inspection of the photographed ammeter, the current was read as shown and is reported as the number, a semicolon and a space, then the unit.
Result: 0.7; A
